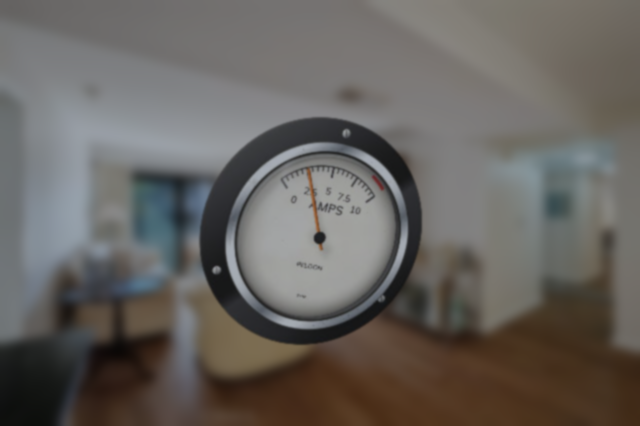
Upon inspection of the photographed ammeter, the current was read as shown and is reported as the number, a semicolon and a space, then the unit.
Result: 2.5; A
